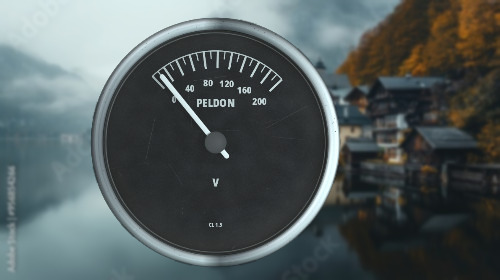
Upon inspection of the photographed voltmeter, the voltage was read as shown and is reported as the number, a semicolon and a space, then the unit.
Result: 10; V
